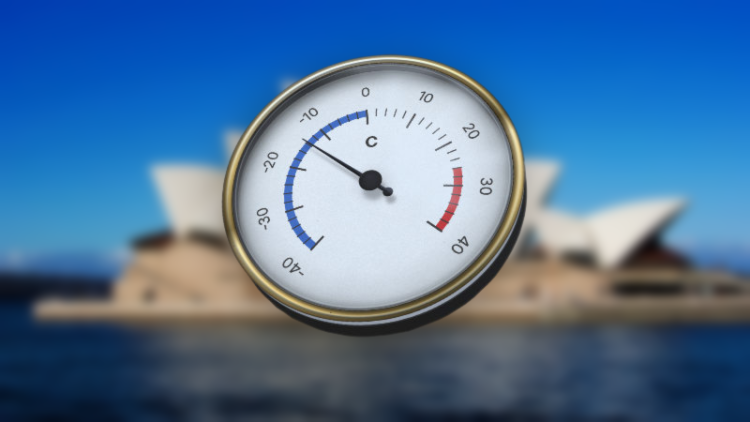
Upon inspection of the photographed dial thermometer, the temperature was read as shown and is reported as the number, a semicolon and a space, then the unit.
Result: -14; °C
